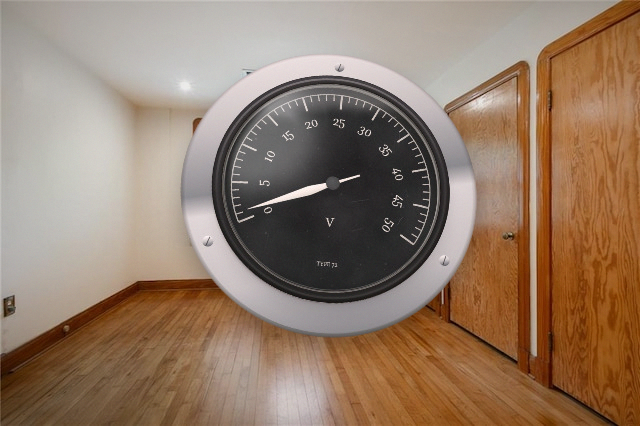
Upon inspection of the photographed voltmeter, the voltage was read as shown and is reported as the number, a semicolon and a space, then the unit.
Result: 1; V
